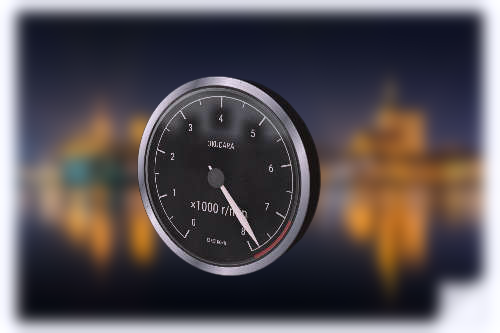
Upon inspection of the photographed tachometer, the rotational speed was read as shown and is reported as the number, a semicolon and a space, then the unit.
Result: 7750; rpm
